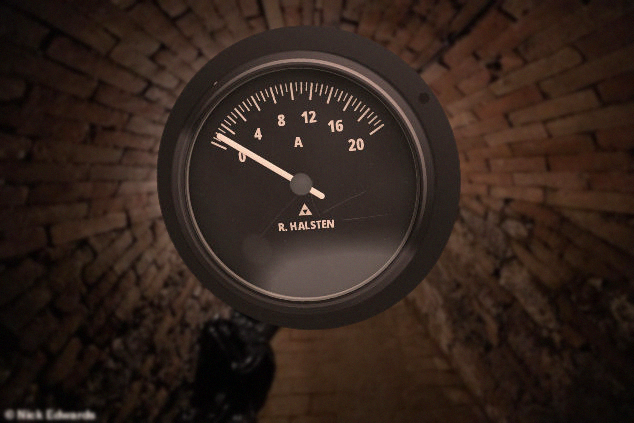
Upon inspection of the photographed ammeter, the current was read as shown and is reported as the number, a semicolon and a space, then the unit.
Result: 1; A
